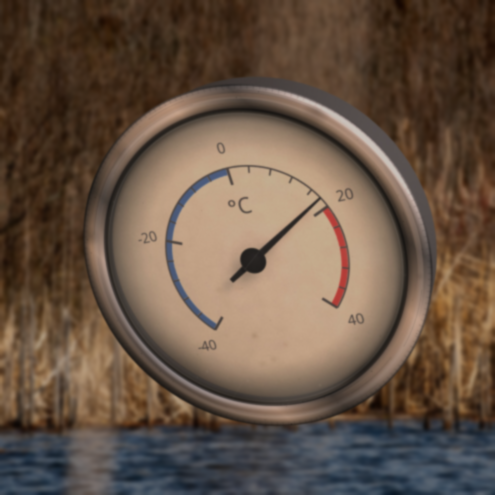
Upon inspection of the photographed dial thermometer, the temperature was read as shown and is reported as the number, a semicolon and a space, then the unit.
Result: 18; °C
